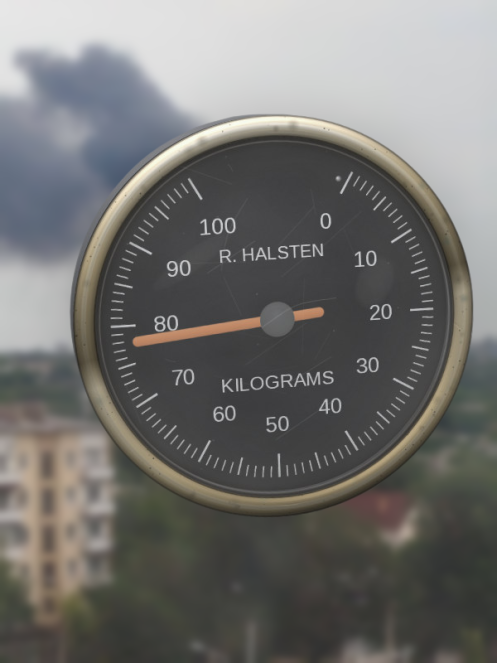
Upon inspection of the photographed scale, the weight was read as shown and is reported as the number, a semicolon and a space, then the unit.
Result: 78; kg
